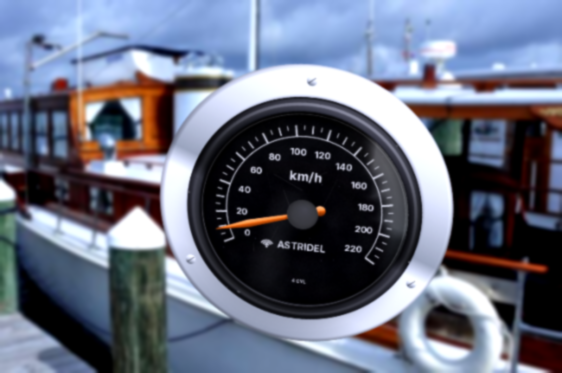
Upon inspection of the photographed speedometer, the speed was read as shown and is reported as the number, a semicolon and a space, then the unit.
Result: 10; km/h
